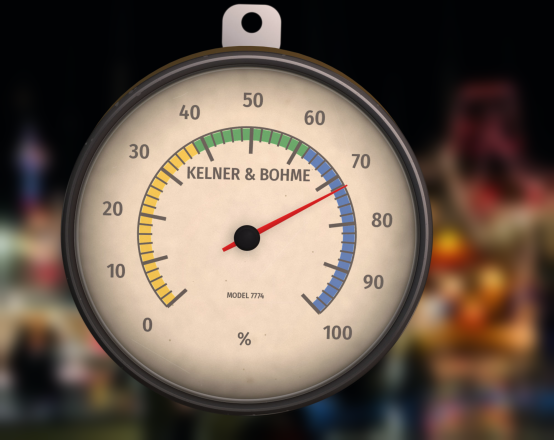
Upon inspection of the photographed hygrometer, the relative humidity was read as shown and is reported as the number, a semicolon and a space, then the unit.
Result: 72; %
